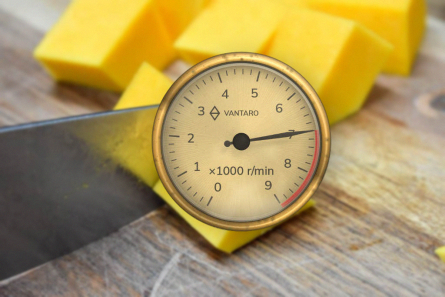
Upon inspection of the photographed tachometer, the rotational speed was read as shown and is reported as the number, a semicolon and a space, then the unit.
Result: 7000; rpm
